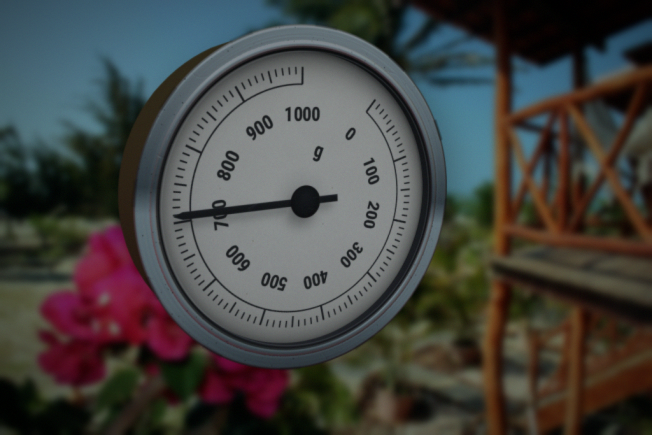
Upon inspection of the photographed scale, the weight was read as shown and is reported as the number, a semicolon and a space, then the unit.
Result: 710; g
